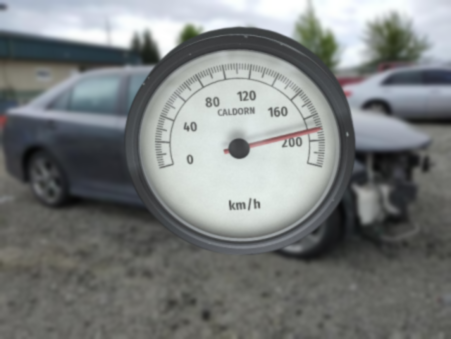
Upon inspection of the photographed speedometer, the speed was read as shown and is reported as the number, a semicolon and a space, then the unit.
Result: 190; km/h
